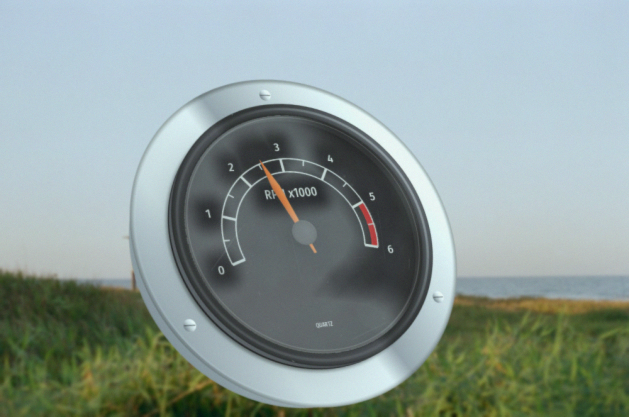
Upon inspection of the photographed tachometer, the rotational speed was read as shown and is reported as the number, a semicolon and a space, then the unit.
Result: 2500; rpm
